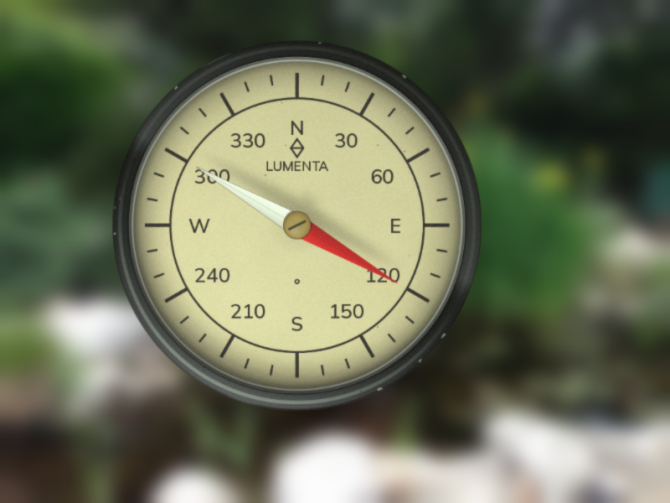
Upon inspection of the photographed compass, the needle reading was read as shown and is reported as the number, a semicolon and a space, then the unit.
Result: 120; °
